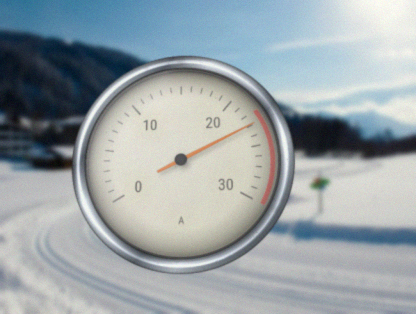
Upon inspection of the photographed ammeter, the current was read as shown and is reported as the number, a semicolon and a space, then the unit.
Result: 23; A
